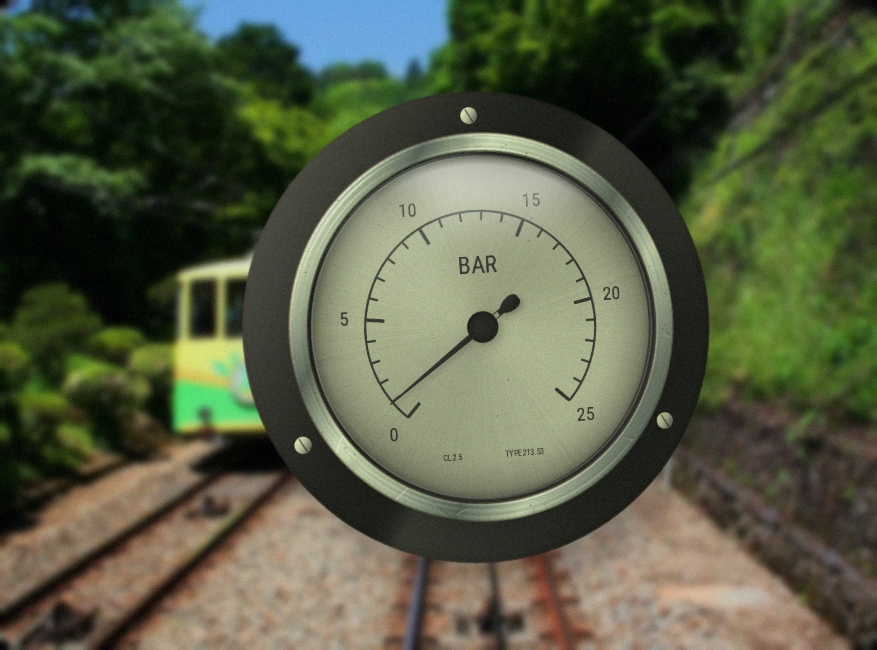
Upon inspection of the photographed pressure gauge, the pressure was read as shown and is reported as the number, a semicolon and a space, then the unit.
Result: 1; bar
